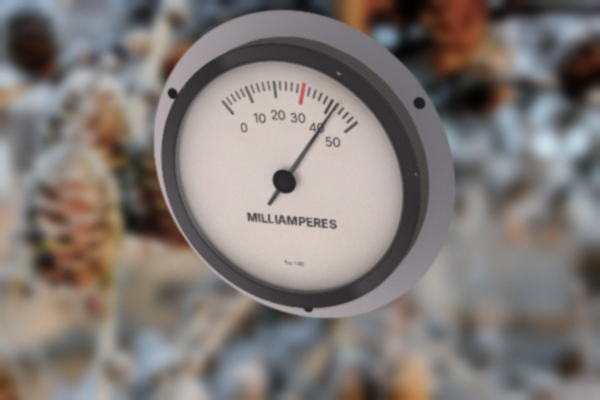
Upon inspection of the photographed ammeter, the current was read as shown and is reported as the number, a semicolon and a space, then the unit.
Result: 42; mA
